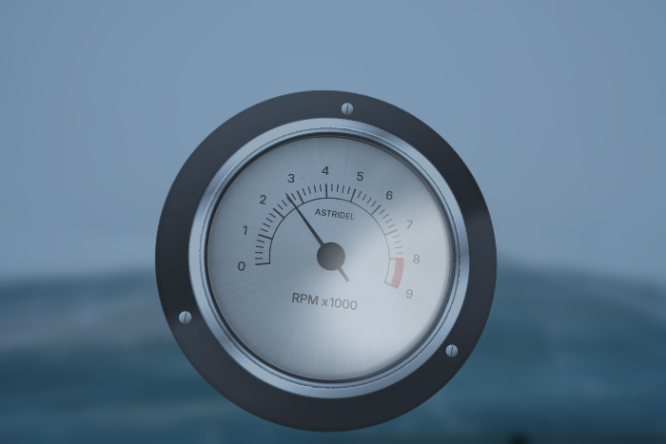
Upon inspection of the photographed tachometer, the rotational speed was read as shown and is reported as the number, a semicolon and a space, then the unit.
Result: 2600; rpm
